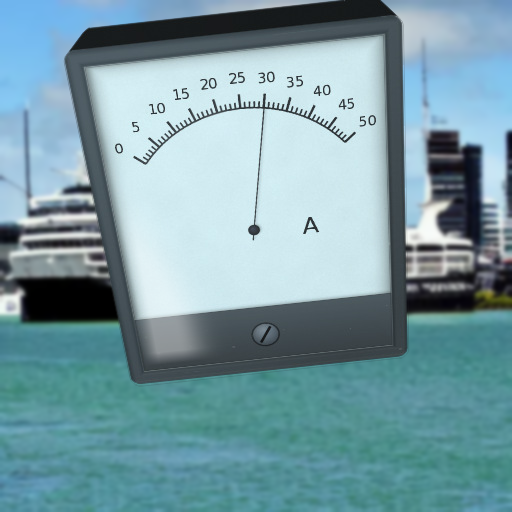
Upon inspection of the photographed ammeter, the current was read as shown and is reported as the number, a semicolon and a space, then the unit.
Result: 30; A
